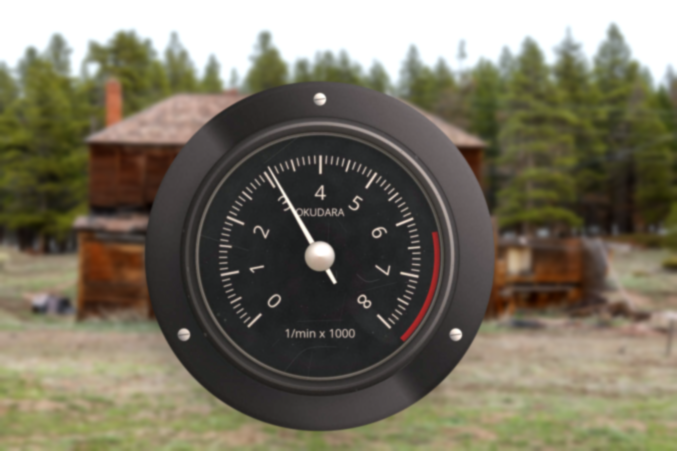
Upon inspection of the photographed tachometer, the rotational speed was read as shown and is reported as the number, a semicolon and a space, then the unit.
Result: 3100; rpm
